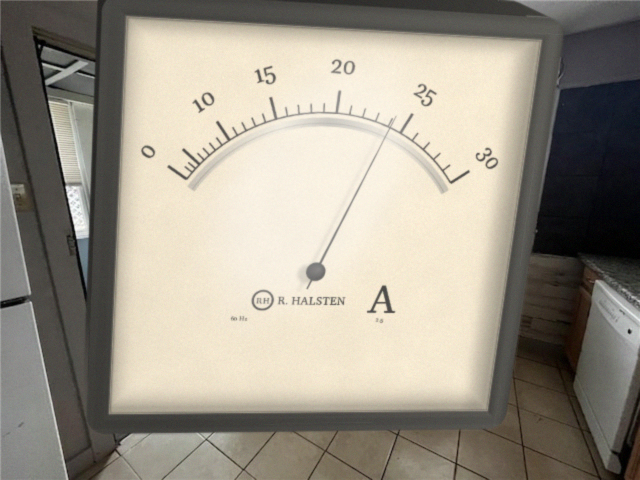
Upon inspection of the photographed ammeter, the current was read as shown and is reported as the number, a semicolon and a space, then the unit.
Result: 24; A
